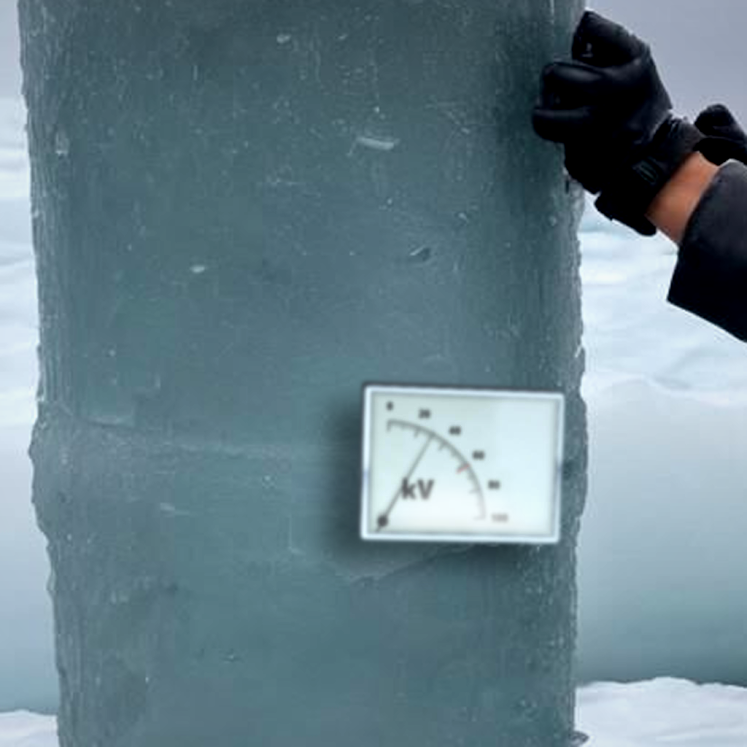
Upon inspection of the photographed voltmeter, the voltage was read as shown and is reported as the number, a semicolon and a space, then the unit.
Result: 30; kV
